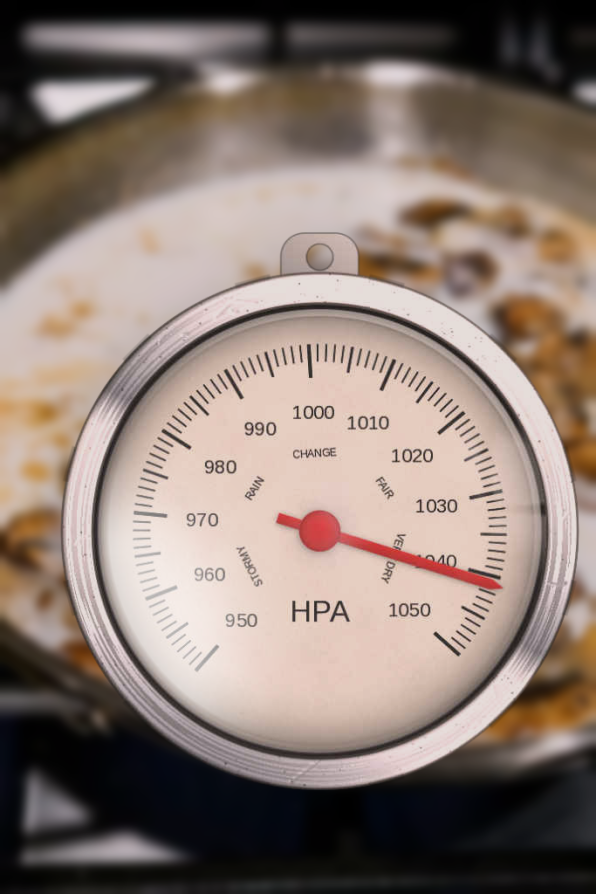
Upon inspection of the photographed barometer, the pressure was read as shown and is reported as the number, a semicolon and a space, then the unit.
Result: 1041; hPa
